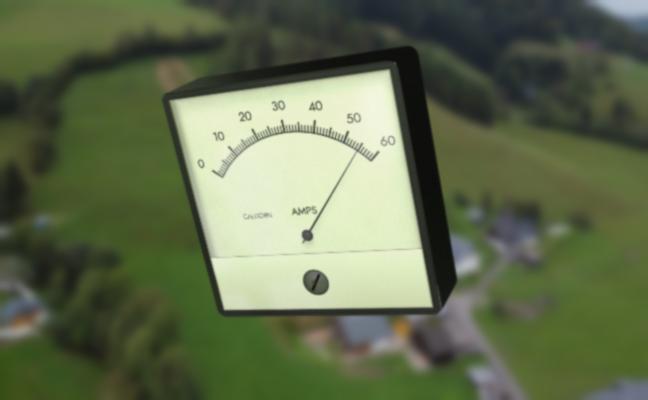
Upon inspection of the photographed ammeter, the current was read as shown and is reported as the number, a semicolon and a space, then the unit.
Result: 55; A
